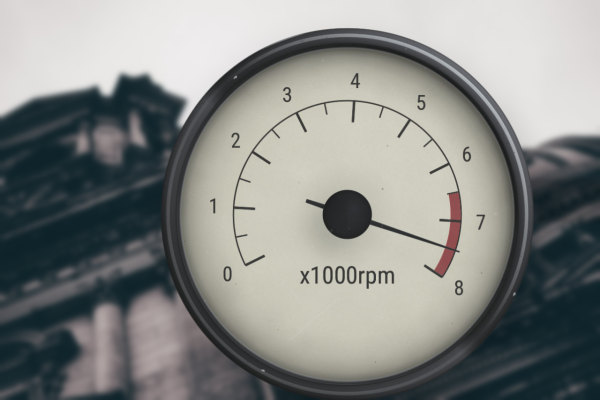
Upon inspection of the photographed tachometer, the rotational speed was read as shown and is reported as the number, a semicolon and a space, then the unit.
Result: 7500; rpm
